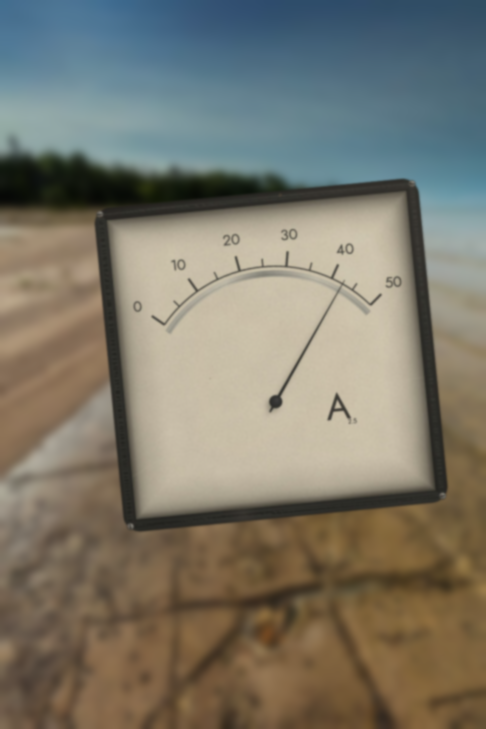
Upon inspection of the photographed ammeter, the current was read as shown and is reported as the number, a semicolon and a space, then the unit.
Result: 42.5; A
